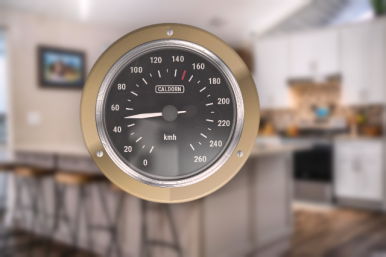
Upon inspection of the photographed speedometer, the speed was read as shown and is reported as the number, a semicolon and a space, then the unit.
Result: 50; km/h
